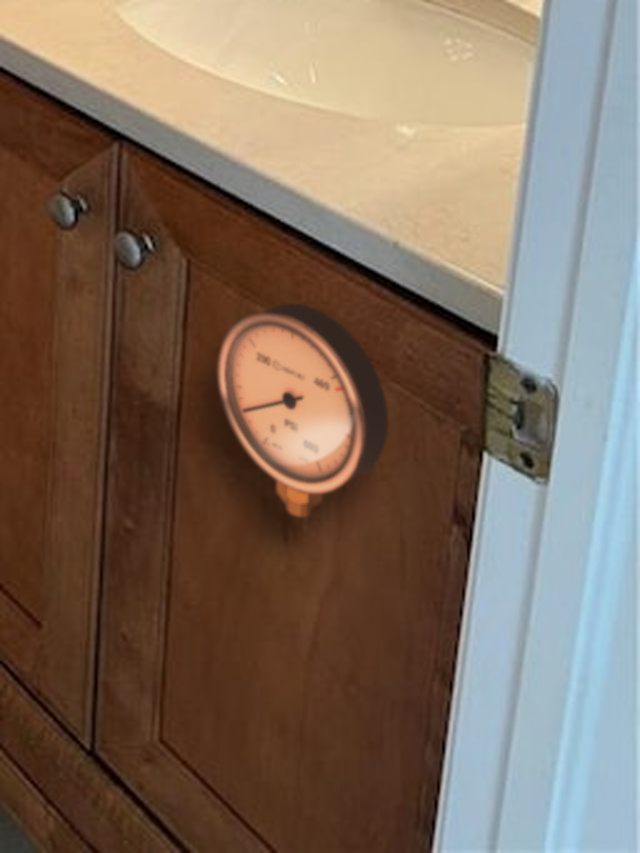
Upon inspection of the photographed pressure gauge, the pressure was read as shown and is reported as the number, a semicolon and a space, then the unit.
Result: 60; psi
